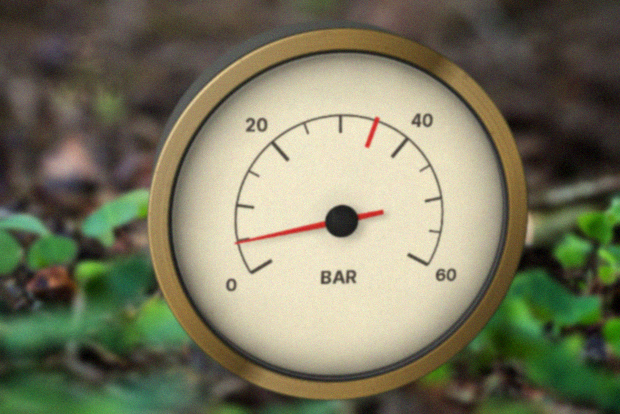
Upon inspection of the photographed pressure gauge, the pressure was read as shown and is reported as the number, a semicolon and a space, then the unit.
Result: 5; bar
